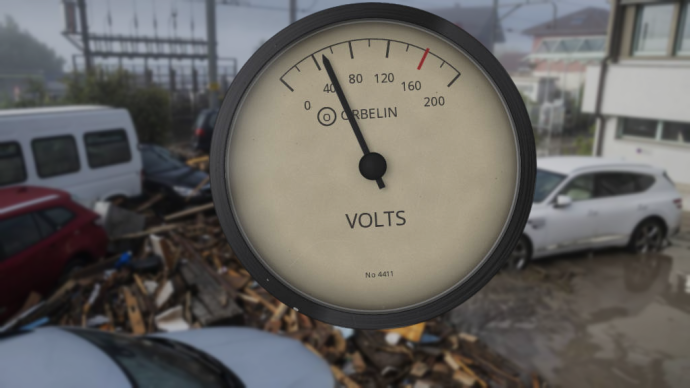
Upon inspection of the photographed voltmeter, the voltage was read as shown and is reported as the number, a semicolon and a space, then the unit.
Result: 50; V
